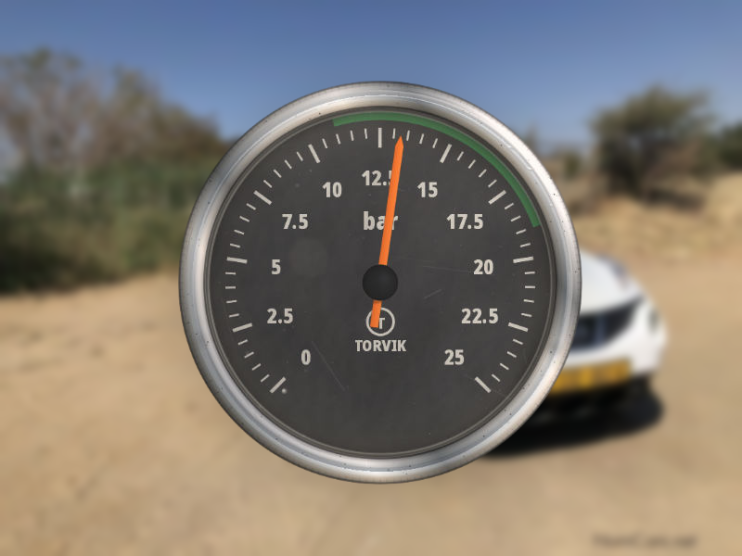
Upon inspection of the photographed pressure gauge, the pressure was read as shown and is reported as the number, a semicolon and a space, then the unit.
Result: 13.25; bar
